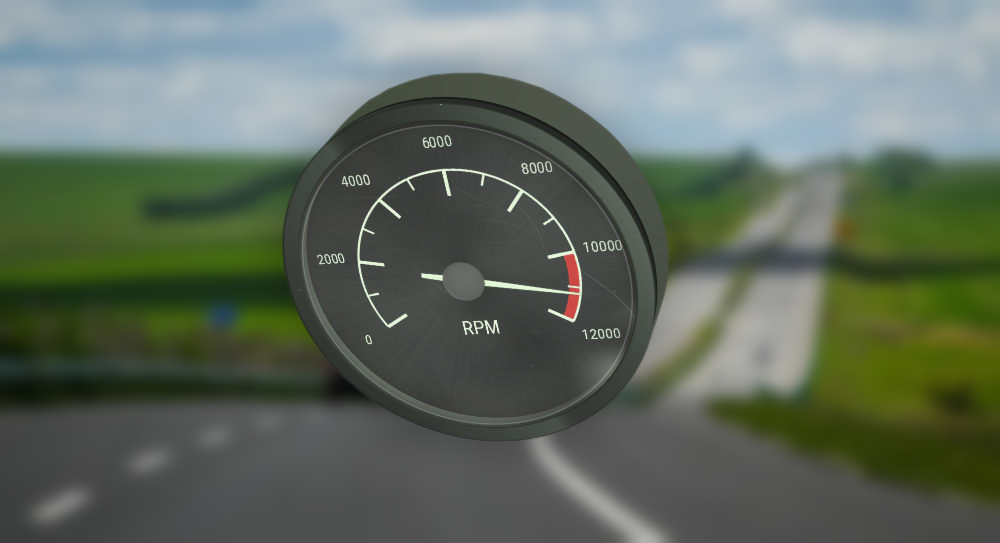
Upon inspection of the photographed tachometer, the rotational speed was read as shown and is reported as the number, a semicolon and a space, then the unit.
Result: 11000; rpm
